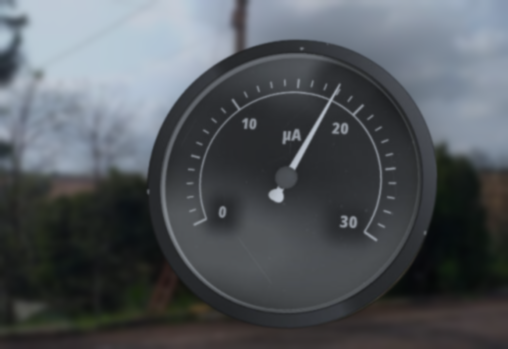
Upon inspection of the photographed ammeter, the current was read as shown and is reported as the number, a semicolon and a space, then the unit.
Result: 18; µA
